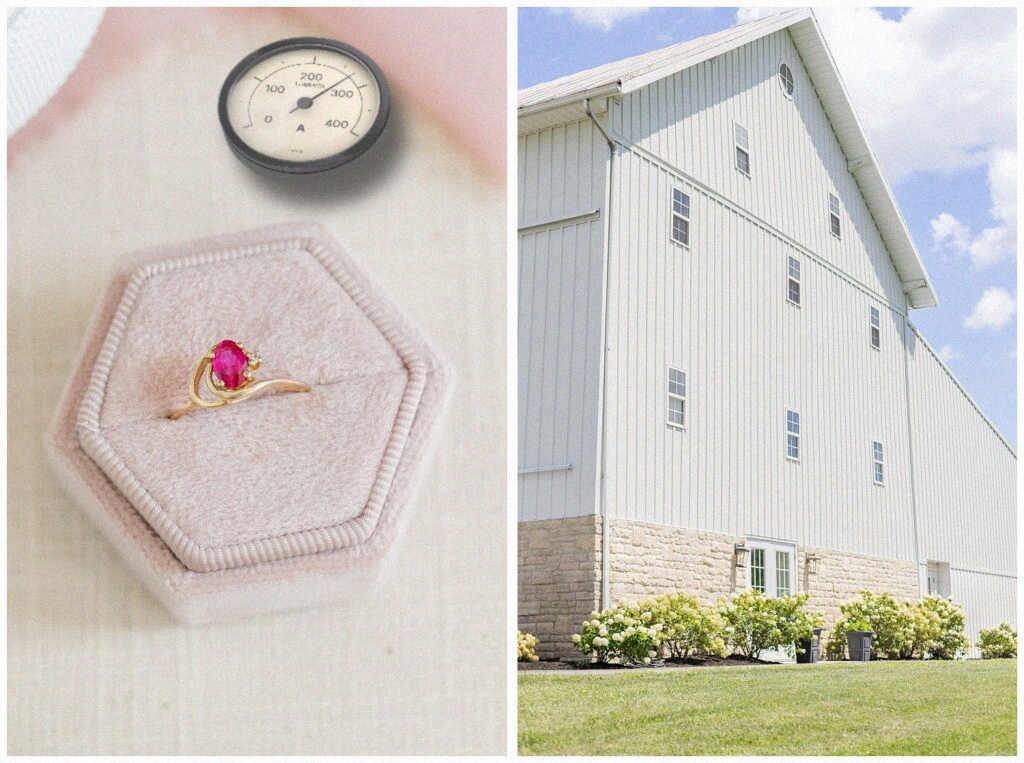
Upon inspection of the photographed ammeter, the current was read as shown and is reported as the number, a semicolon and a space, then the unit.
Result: 275; A
